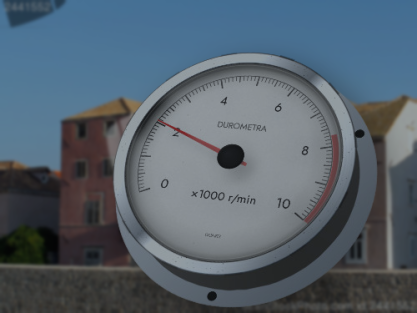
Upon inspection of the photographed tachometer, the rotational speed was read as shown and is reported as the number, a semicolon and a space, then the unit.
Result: 2000; rpm
